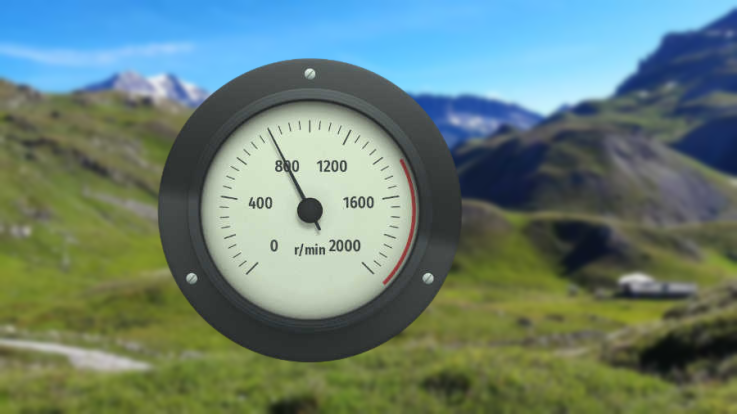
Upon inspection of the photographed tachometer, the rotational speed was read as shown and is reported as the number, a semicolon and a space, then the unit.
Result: 800; rpm
